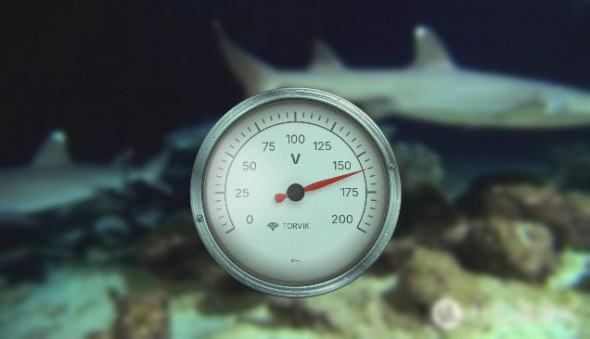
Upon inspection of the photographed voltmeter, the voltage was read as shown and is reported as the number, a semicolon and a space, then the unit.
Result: 160; V
